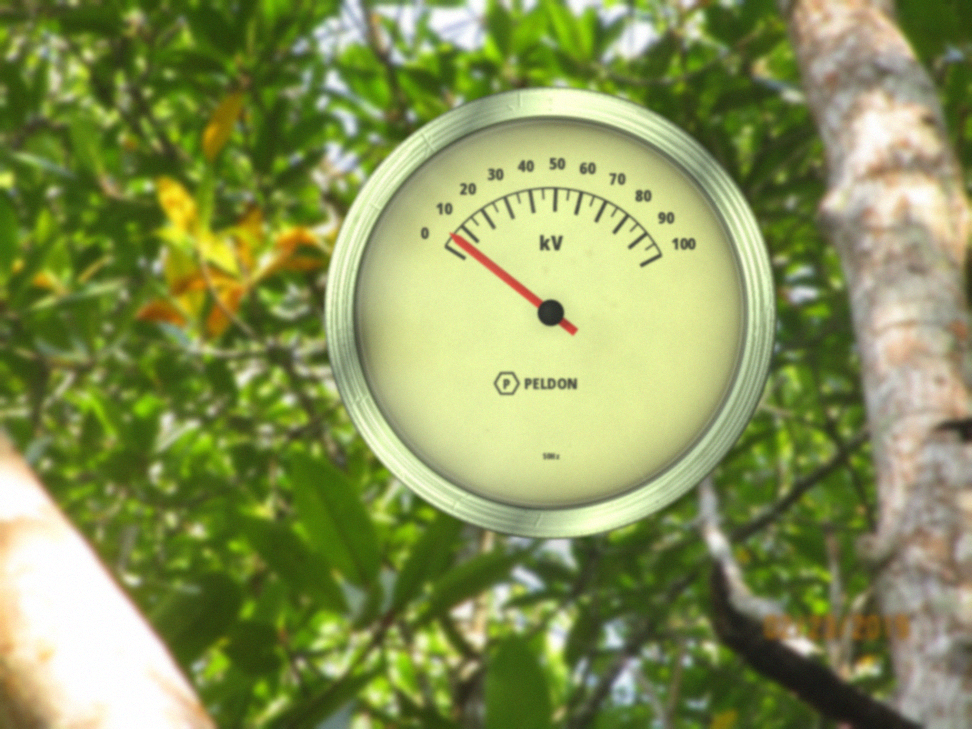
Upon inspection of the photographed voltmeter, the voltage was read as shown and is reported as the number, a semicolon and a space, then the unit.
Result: 5; kV
